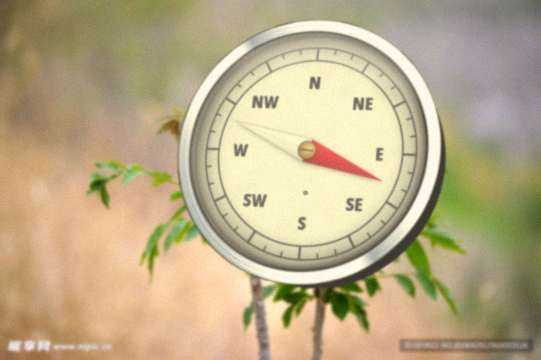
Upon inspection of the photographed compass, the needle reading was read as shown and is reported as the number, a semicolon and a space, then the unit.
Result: 110; °
